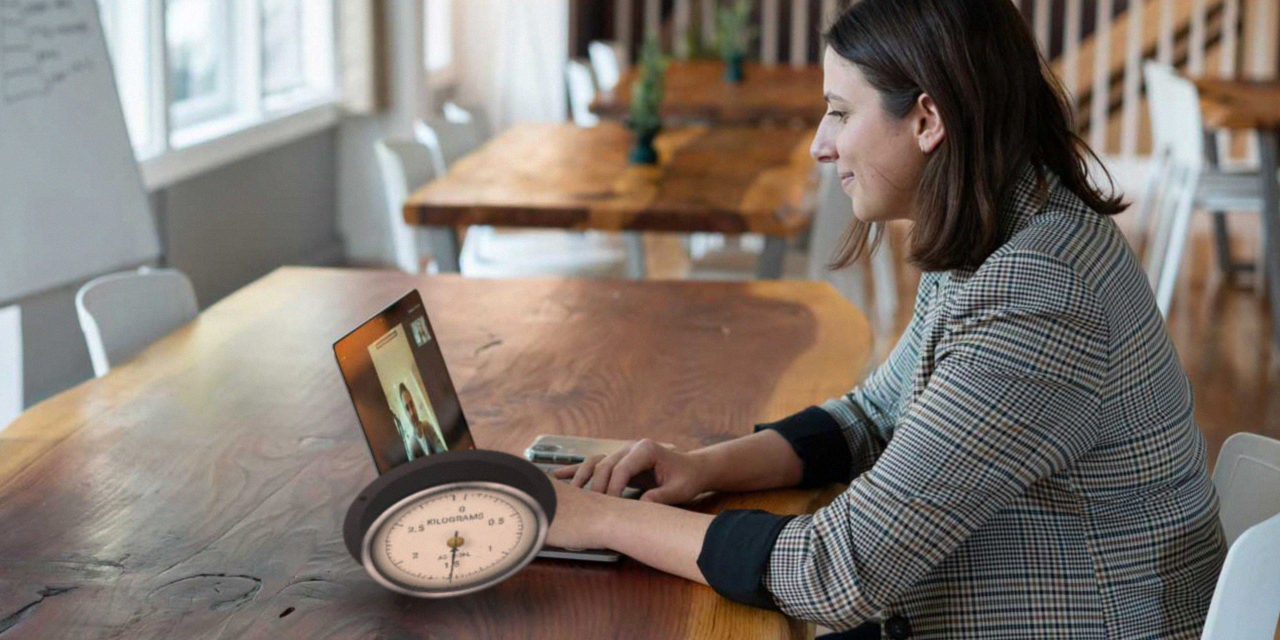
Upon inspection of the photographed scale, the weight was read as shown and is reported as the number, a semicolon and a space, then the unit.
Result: 1.5; kg
